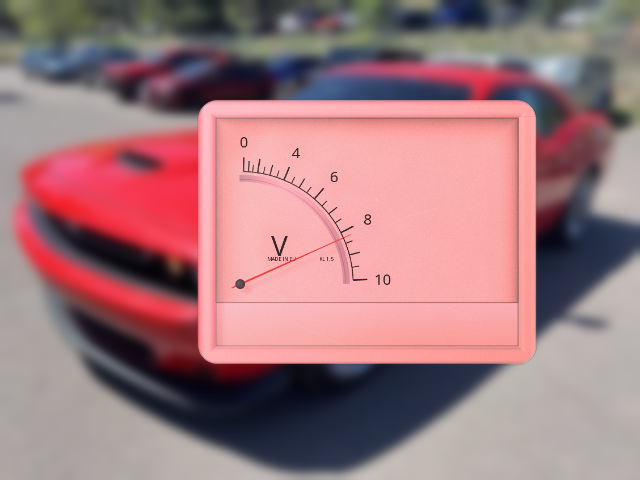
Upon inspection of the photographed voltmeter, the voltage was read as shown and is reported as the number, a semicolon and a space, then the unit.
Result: 8.25; V
